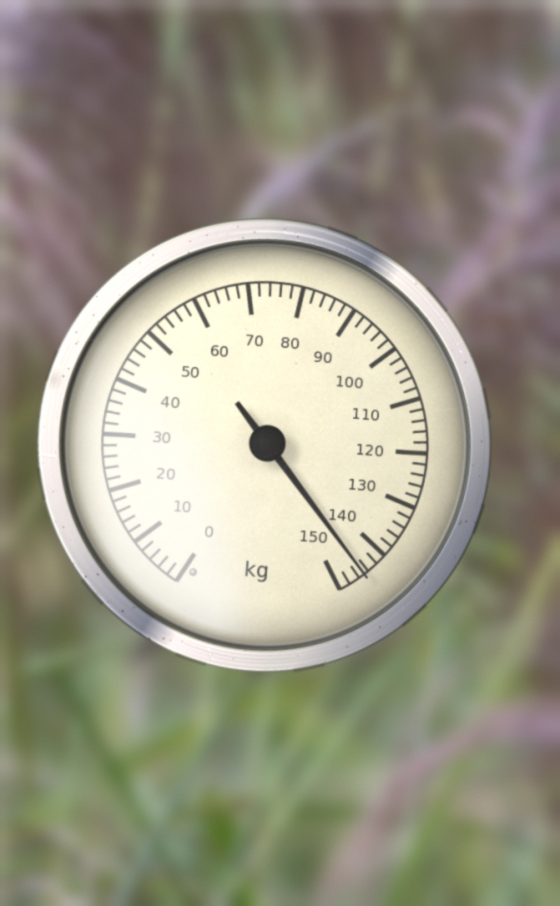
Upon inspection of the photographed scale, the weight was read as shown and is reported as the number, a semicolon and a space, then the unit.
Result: 145; kg
